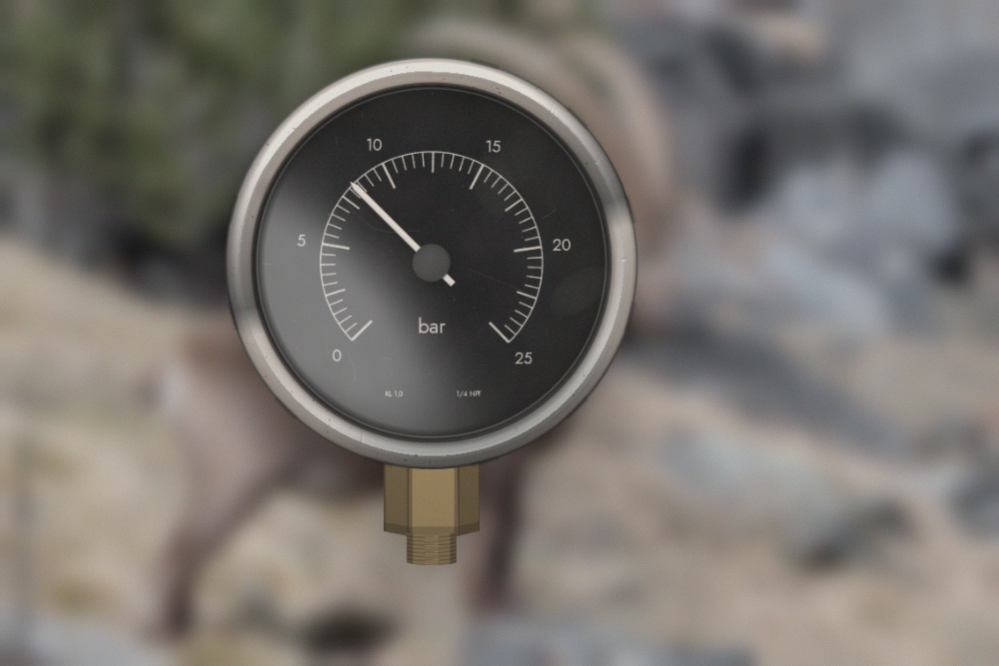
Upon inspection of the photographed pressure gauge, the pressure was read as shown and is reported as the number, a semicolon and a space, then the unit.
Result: 8.25; bar
